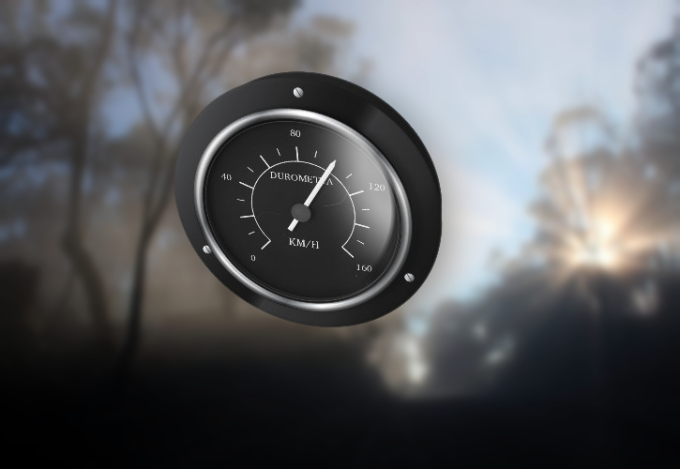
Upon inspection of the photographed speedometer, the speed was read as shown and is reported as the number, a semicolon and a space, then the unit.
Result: 100; km/h
